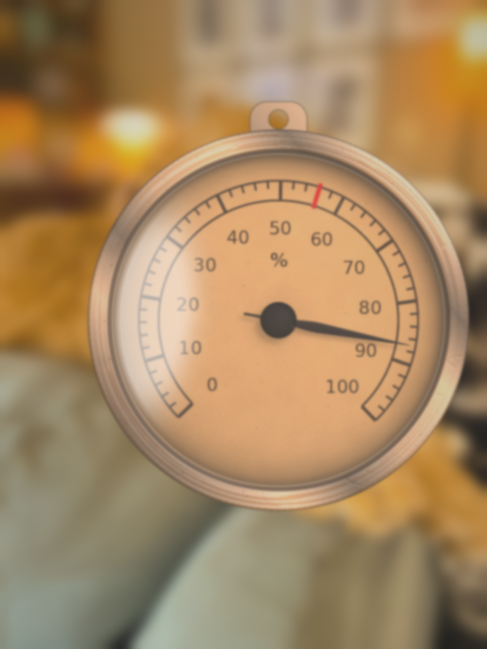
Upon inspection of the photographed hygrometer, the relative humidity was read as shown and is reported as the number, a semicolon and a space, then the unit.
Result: 87; %
